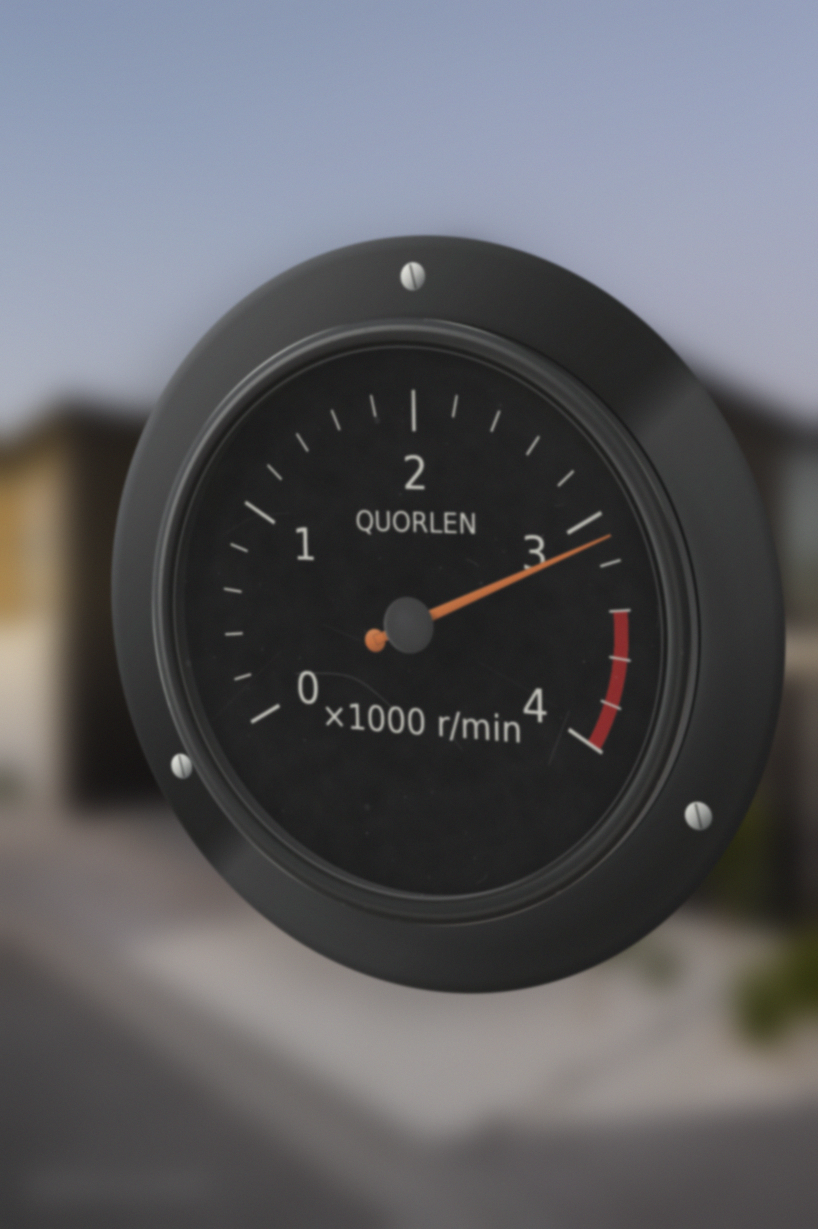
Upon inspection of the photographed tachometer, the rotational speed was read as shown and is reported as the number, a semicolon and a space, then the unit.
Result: 3100; rpm
